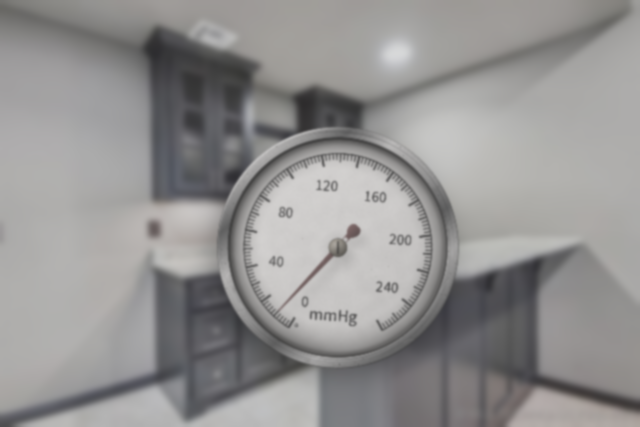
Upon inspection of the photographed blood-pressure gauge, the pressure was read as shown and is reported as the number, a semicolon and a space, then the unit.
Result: 10; mmHg
